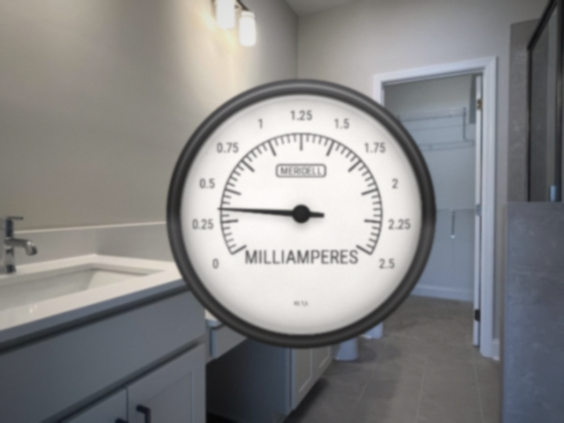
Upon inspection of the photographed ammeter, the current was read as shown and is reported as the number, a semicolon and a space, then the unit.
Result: 0.35; mA
